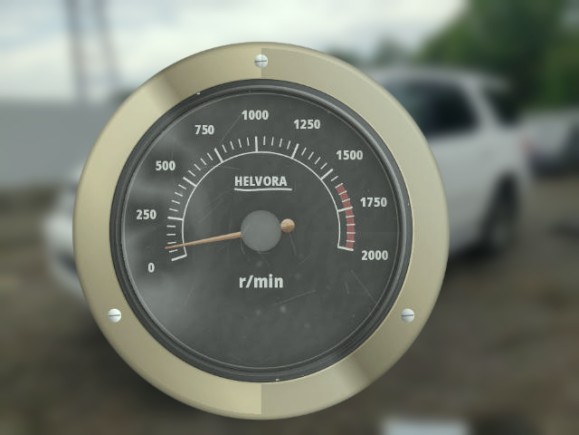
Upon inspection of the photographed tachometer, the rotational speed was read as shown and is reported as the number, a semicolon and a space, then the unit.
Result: 75; rpm
